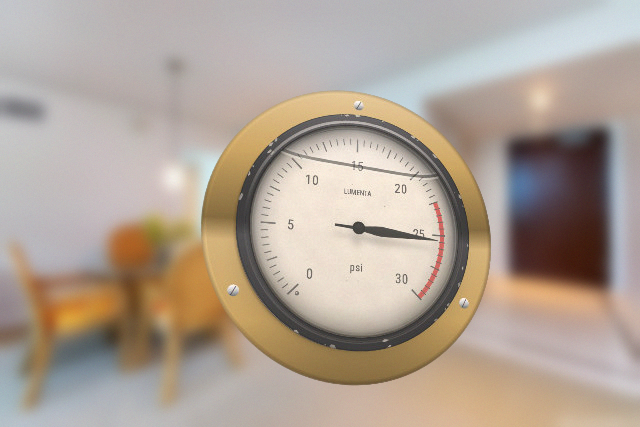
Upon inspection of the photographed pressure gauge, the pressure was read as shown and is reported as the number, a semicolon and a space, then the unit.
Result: 25.5; psi
